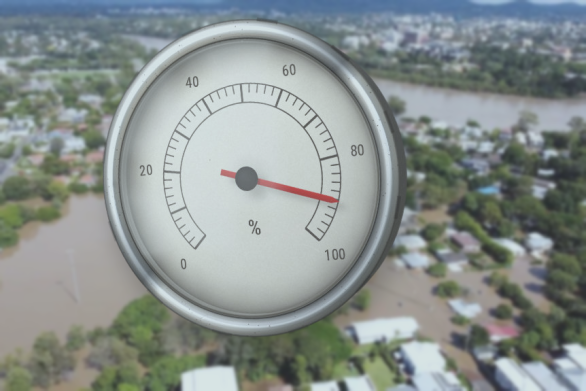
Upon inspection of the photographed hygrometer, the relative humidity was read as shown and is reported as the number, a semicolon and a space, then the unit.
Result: 90; %
